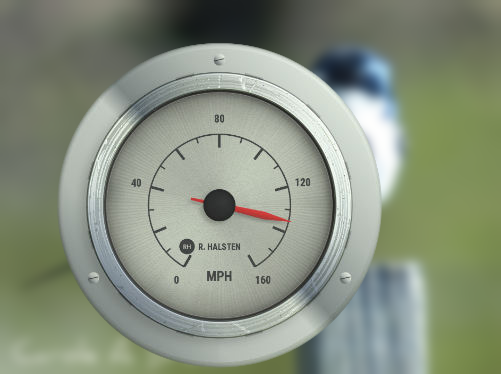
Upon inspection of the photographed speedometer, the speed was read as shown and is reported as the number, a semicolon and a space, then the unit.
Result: 135; mph
